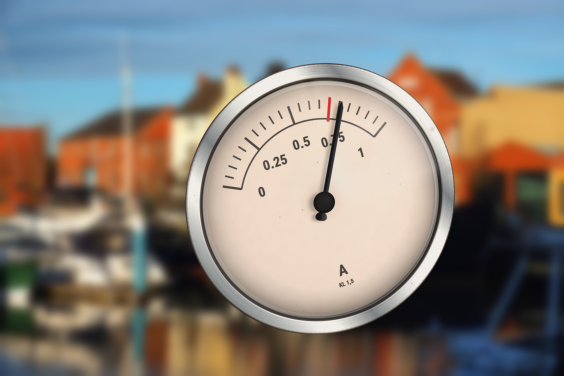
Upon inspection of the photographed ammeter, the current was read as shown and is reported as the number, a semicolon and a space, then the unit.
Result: 0.75; A
